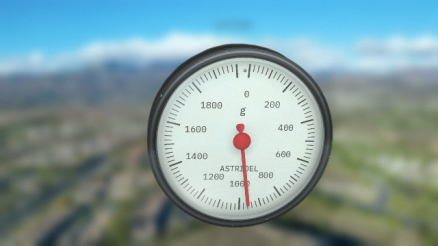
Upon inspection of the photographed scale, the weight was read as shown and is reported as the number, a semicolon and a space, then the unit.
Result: 960; g
